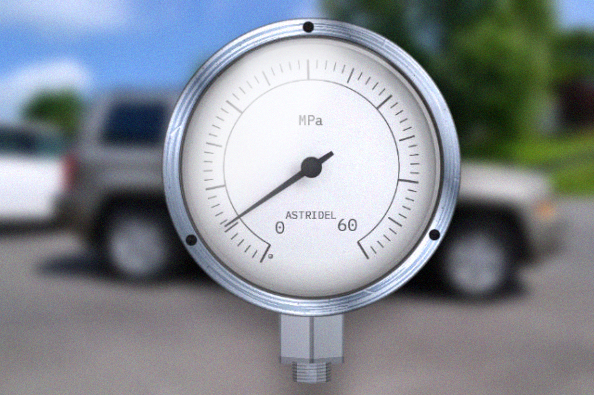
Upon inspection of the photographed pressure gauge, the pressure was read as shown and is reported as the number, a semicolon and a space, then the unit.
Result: 5.5; MPa
